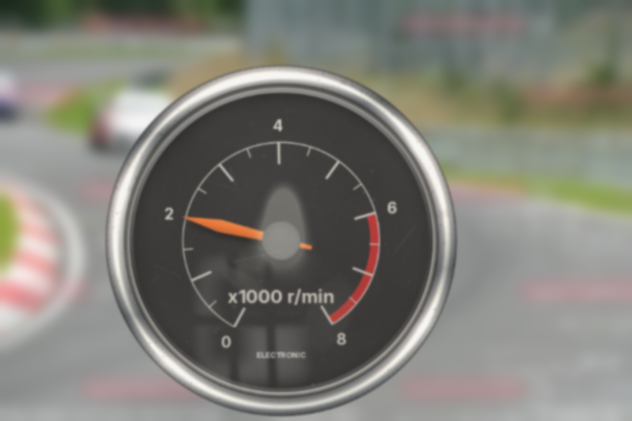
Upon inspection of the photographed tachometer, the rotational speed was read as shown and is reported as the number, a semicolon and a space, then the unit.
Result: 2000; rpm
